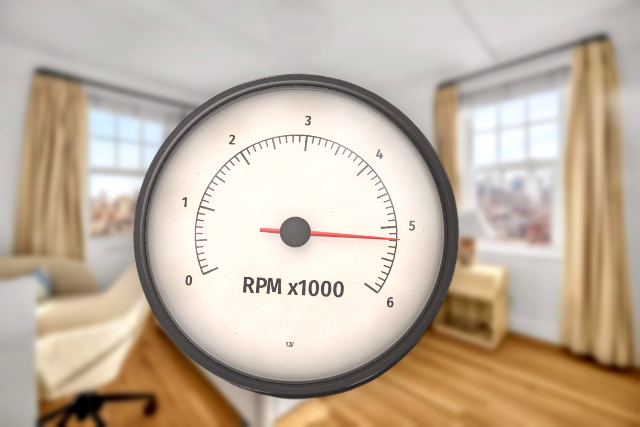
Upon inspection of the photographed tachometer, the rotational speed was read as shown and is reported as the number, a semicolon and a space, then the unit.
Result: 5200; rpm
